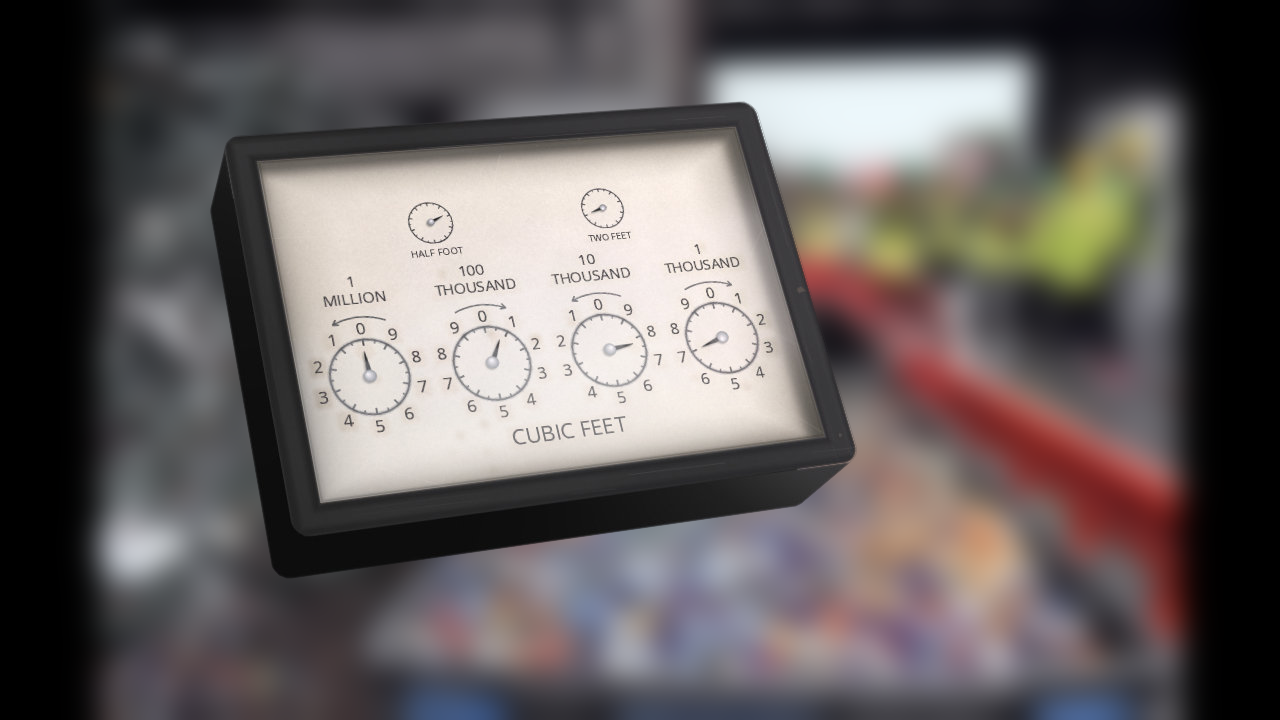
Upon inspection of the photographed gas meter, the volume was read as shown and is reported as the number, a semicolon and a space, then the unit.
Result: 7700; ft³
